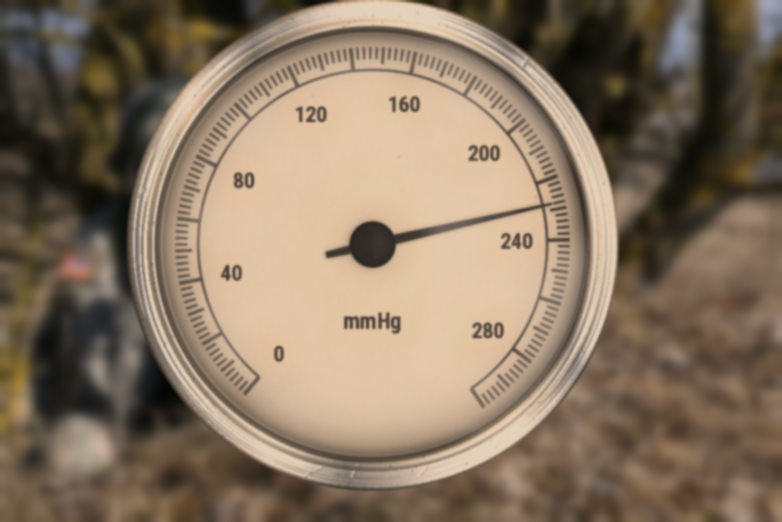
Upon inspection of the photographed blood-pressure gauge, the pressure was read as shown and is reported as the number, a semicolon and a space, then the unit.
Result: 228; mmHg
